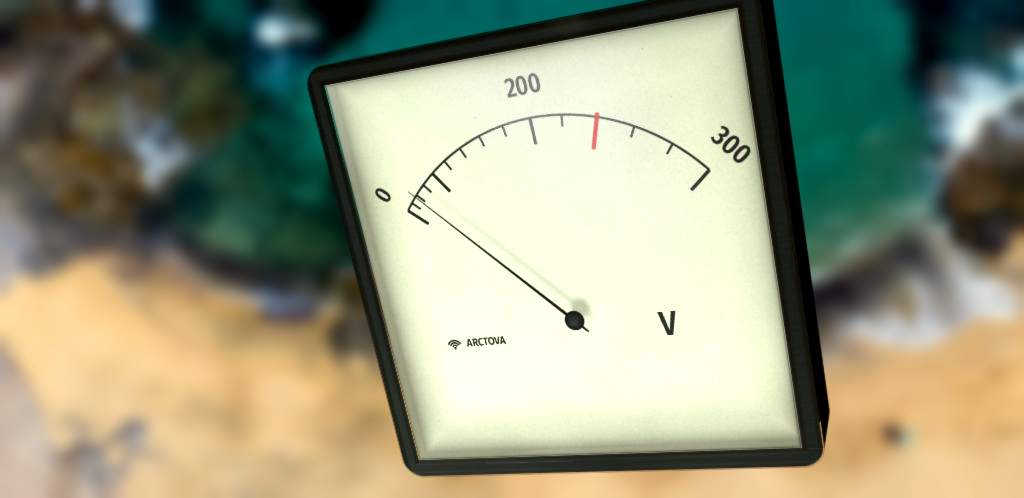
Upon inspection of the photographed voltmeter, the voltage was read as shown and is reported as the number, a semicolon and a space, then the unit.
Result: 60; V
